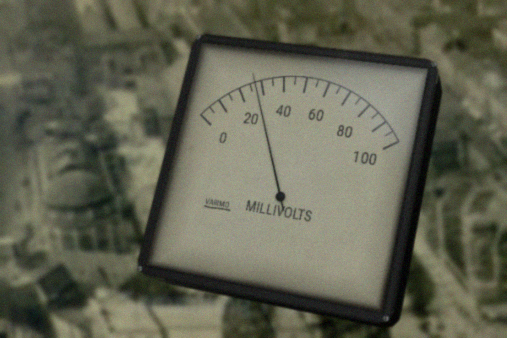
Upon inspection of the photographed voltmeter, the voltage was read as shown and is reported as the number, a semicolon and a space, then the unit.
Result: 27.5; mV
